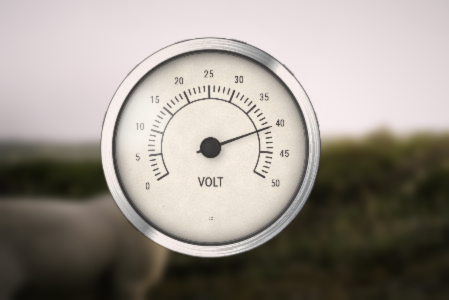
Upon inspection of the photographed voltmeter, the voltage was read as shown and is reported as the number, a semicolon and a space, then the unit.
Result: 40; V
